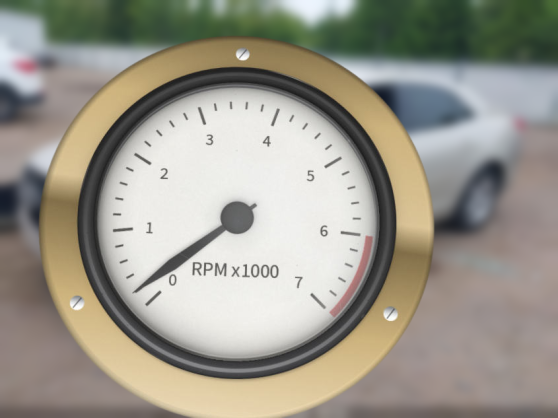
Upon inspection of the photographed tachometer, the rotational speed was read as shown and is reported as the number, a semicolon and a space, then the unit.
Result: 200; rpm
